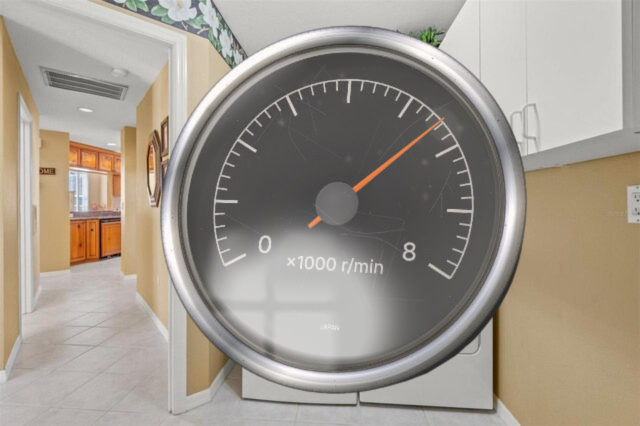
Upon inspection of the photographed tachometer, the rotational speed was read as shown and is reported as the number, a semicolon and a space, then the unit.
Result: 5600; rpm
